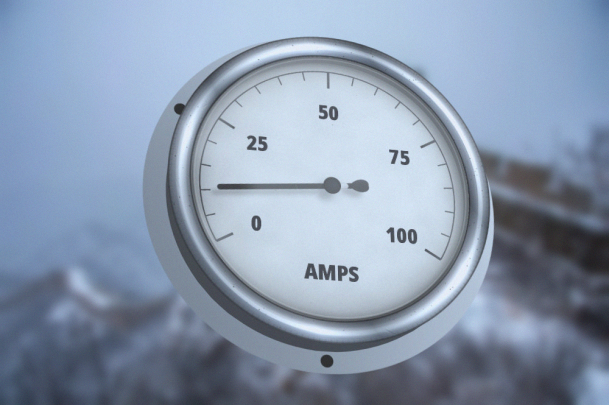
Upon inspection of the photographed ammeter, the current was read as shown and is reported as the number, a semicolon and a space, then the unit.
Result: 10; A
